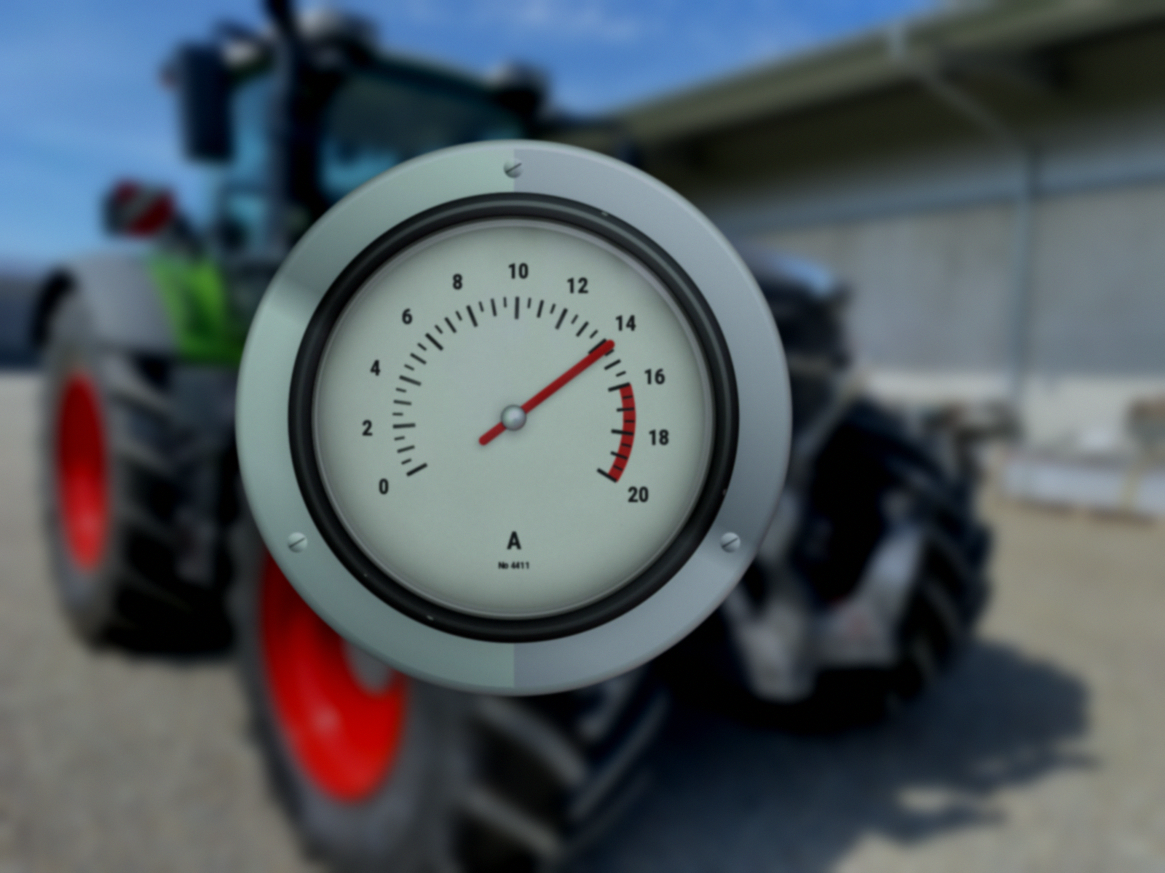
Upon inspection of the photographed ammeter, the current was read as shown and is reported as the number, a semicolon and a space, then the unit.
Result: 14.25; A
